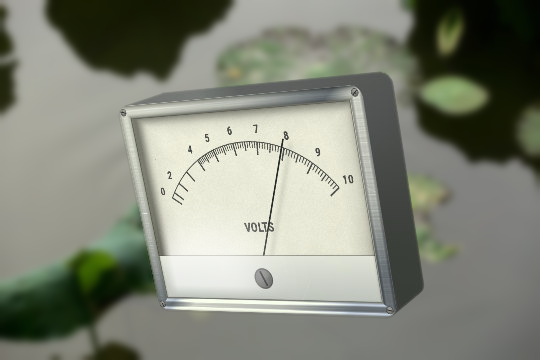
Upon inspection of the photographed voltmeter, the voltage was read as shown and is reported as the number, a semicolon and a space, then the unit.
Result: 8; V
